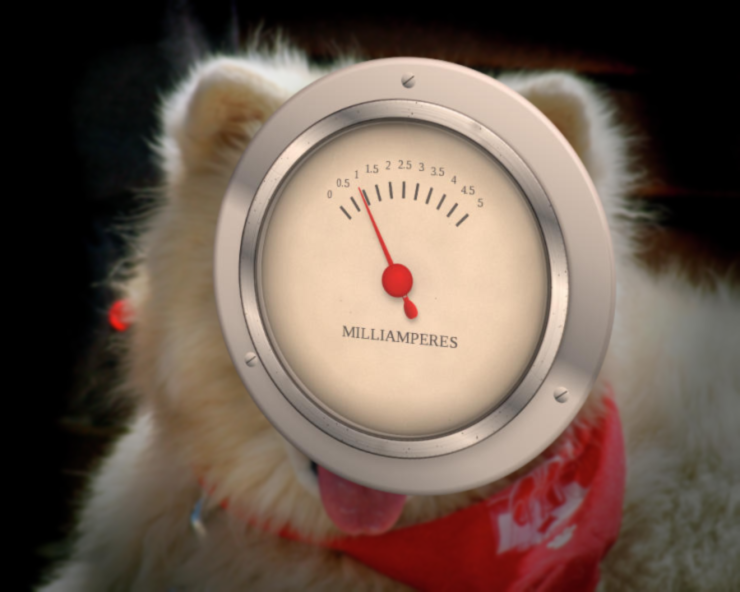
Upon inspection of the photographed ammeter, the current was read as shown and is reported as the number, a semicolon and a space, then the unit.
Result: 1; mA
